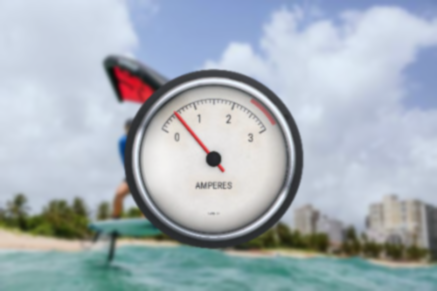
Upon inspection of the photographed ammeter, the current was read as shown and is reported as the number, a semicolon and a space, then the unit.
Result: 0.5; A
